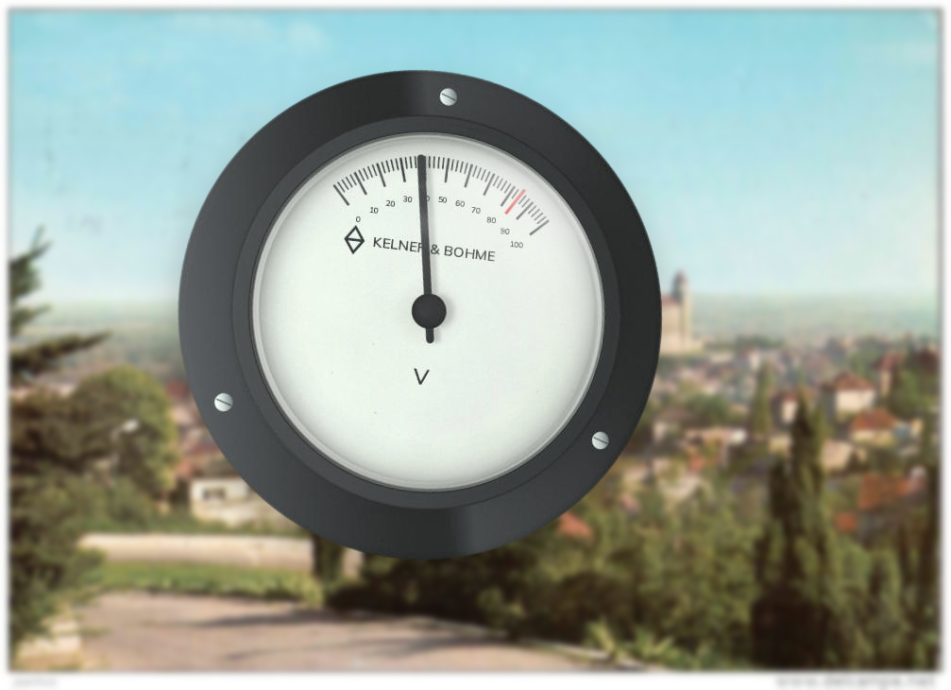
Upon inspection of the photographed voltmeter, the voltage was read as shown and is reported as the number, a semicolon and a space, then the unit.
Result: 38; V
